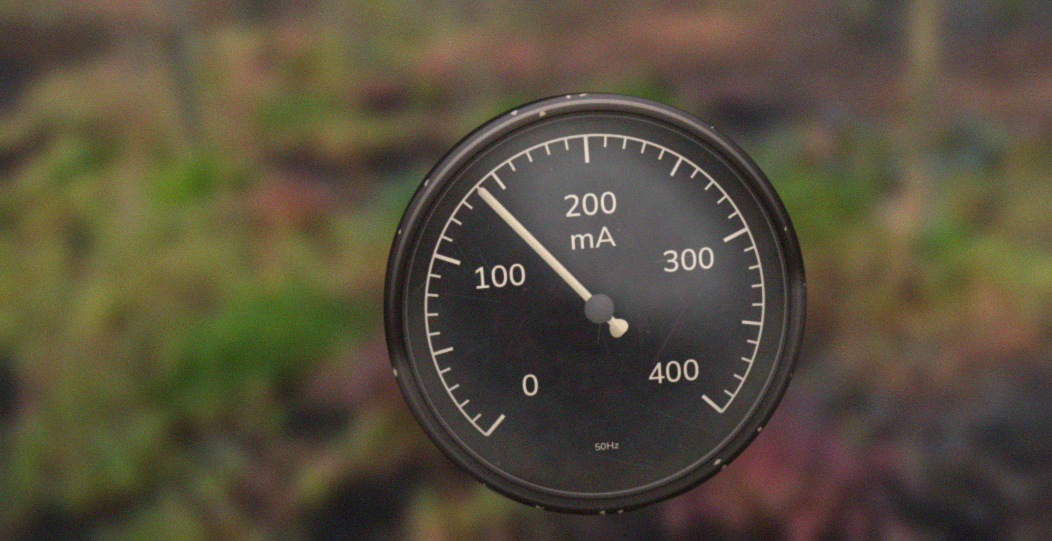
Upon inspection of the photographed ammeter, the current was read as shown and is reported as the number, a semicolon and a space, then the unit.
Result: 140; mA
